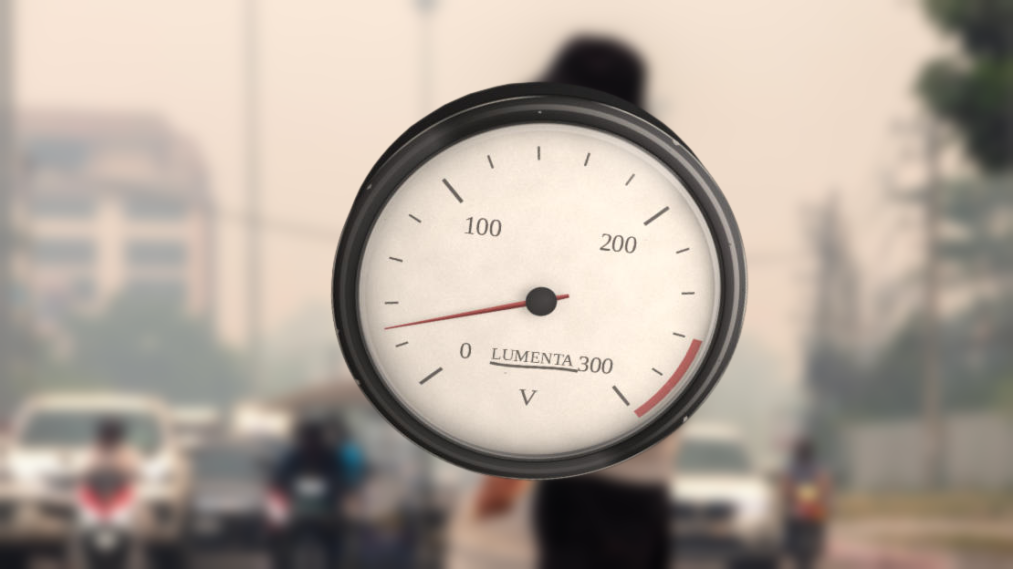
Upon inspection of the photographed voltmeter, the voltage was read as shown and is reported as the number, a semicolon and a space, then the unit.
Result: 30; V
